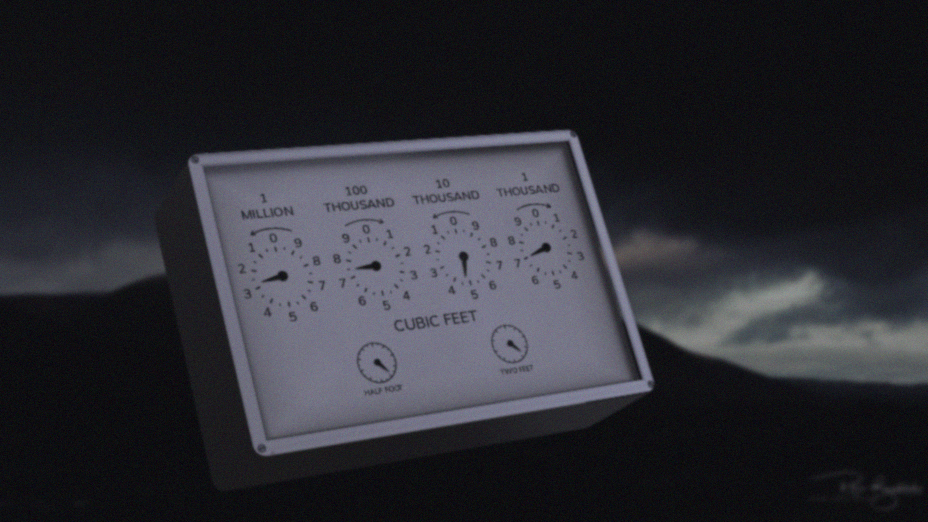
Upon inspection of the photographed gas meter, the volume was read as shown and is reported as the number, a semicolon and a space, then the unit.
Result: 274700; ft³
